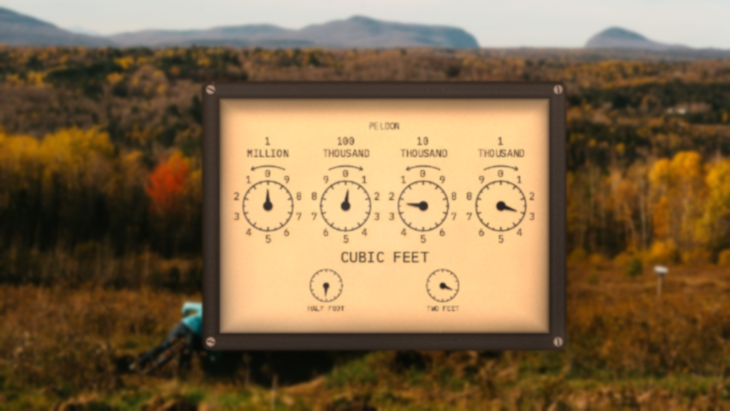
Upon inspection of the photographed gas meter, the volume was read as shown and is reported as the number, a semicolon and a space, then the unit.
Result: 2300; ft³
